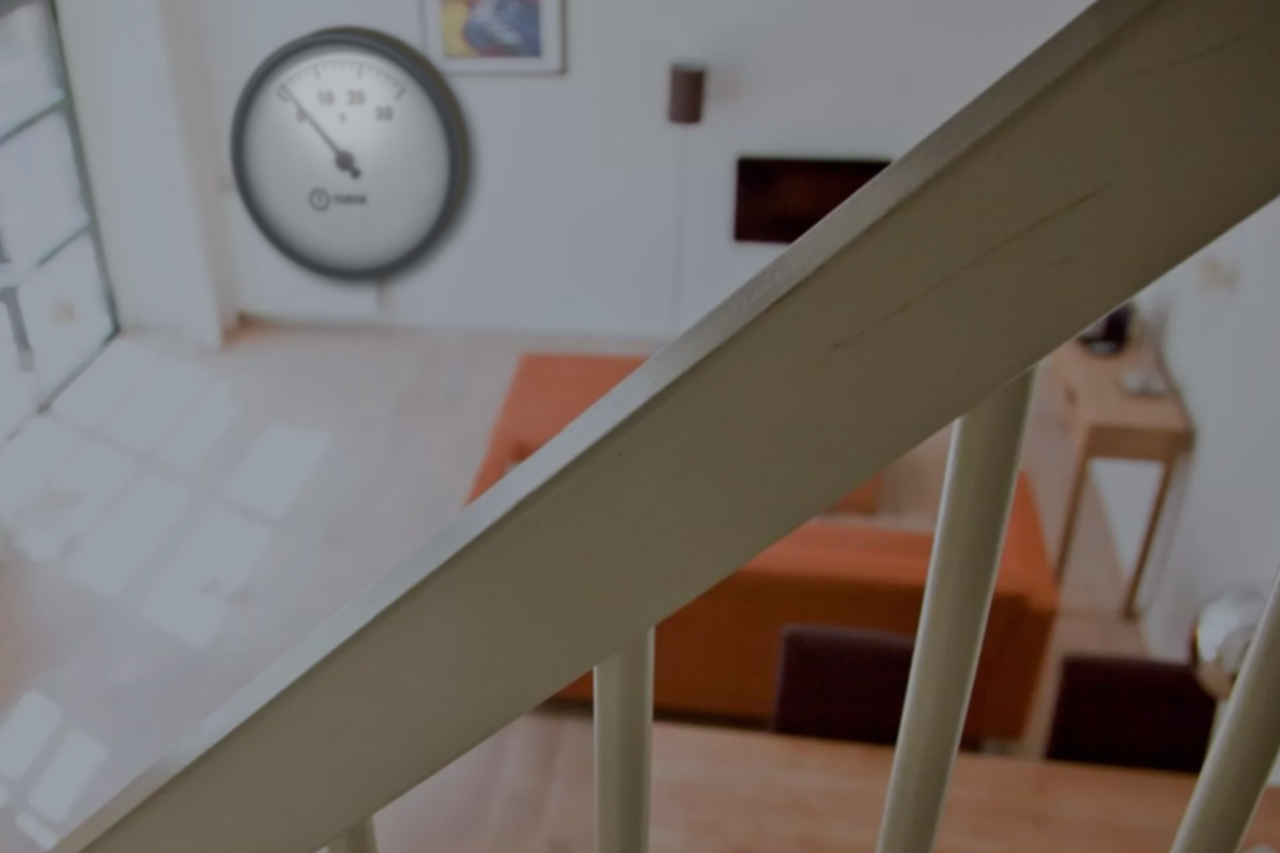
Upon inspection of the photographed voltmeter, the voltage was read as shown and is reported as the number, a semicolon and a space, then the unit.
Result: 2; V
